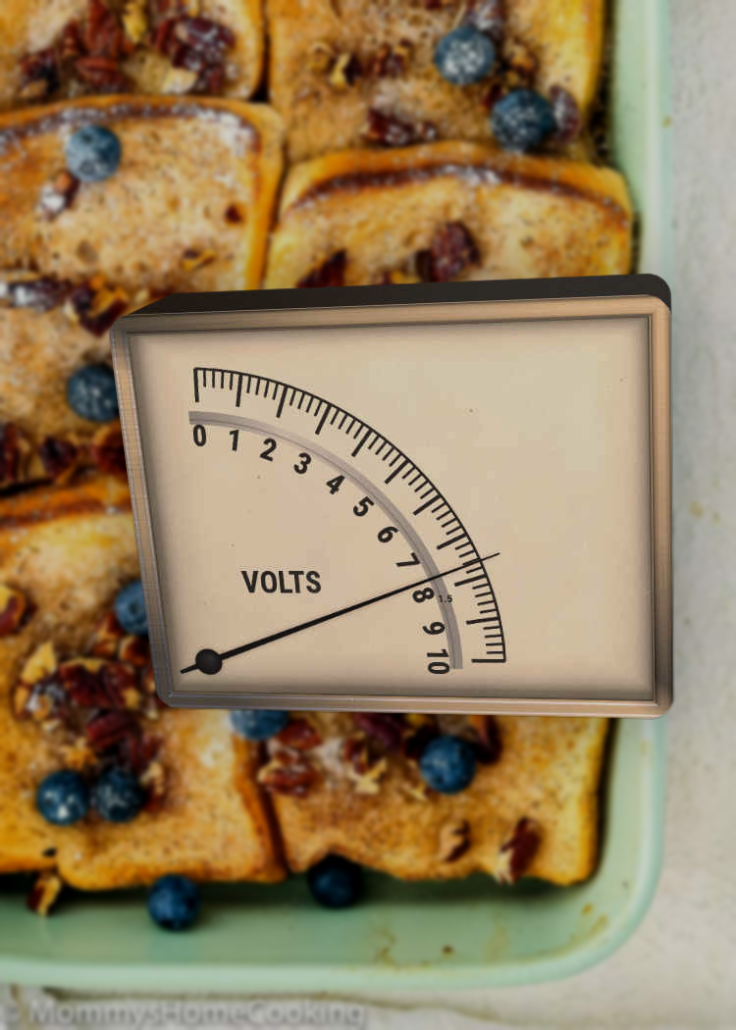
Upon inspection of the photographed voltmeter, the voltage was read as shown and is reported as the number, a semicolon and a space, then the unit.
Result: 7.6; V
